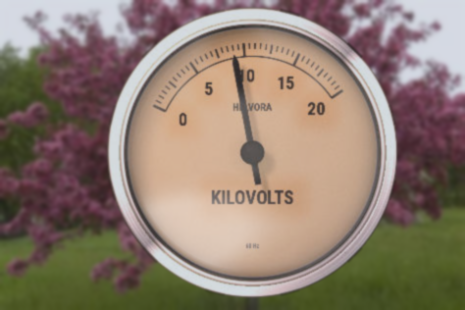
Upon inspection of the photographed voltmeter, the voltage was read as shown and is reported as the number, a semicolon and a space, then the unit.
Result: 9; kV
